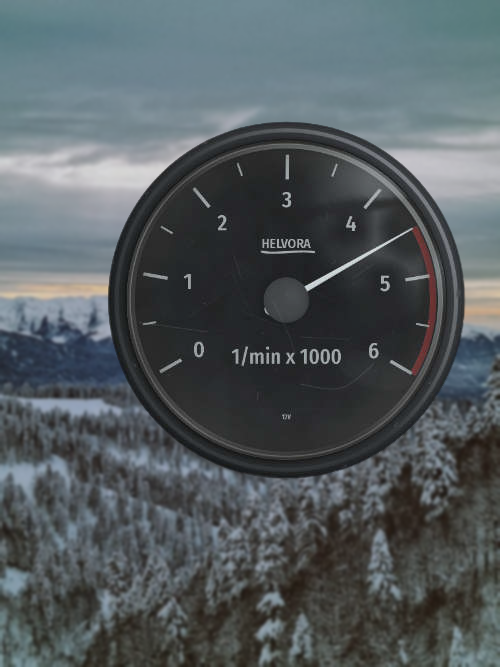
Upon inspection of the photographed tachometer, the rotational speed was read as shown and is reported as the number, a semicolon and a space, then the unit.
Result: 4500; rpm
